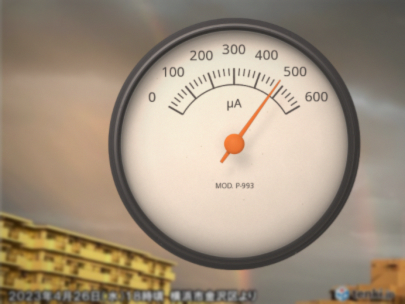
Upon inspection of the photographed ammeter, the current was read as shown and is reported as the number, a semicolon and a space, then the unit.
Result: 480; µA
